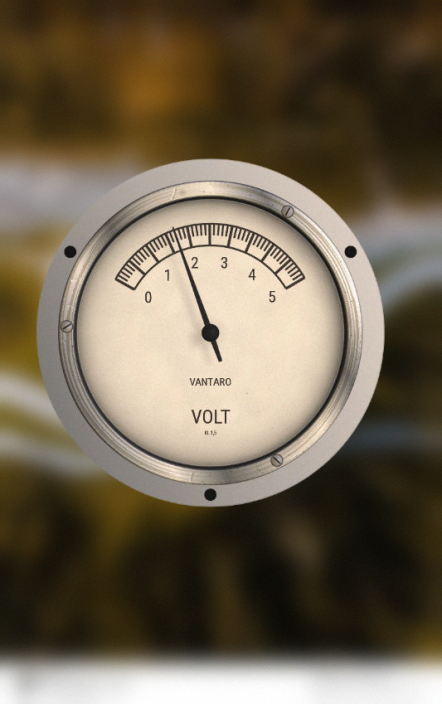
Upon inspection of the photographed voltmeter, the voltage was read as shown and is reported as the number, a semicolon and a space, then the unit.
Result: 1.7; V
